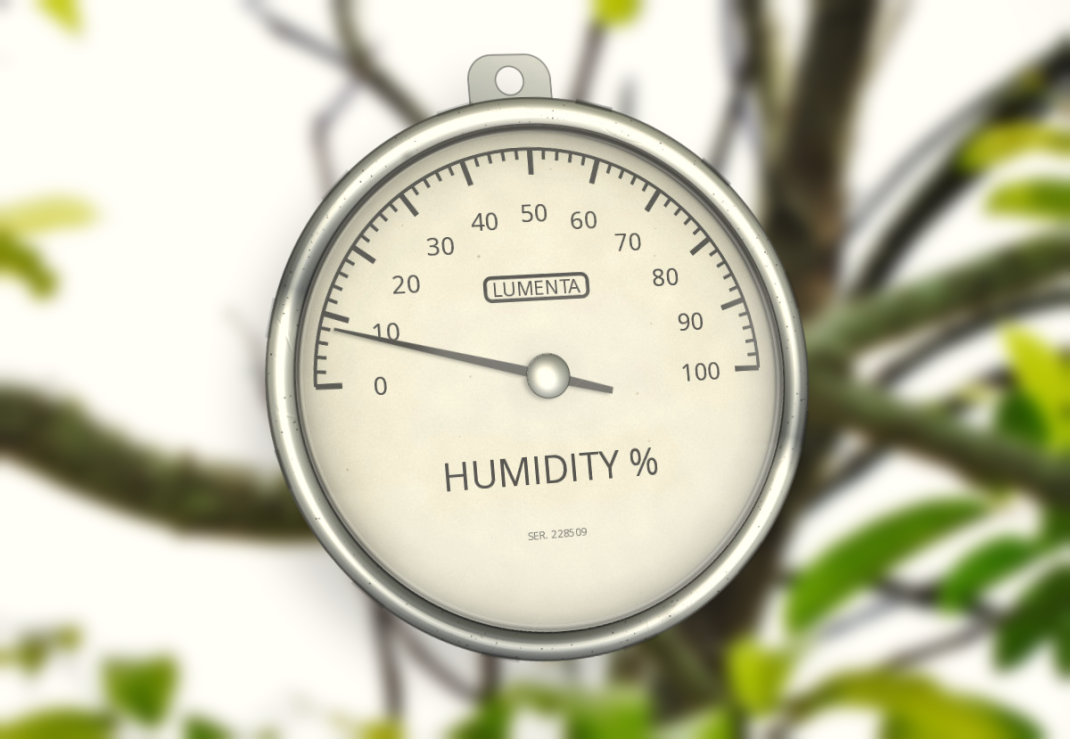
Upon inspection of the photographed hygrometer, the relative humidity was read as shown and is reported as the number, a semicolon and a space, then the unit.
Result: 8; %
